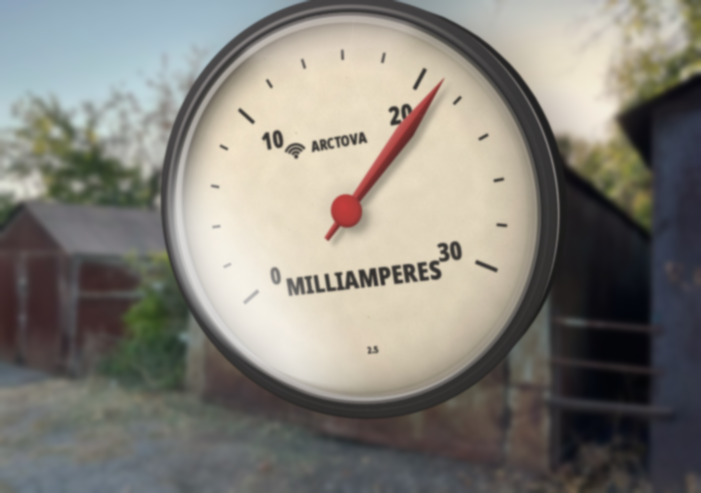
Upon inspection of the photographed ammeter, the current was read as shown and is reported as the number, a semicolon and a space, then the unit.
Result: 21; mA
